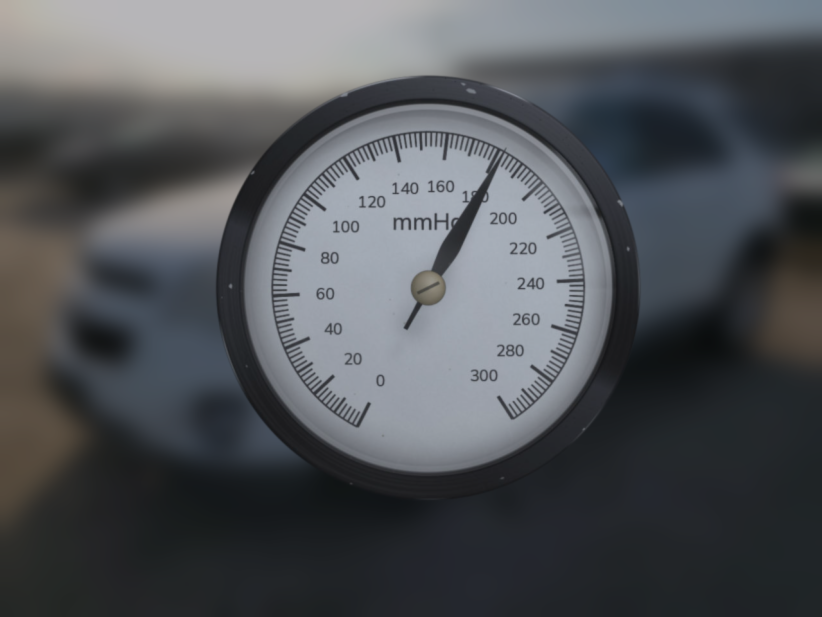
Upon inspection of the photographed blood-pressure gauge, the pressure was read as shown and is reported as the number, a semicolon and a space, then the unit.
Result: 182; mmHg
